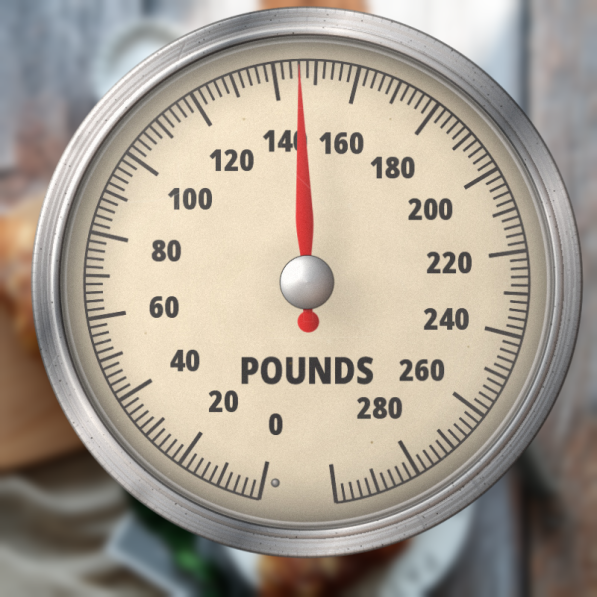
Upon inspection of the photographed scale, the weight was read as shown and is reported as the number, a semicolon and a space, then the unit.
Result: 146; lb
